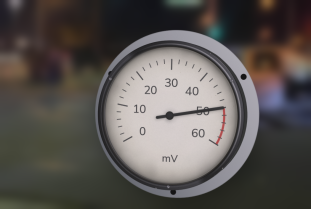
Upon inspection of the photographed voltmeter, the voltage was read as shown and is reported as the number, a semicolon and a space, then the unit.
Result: 50; mV
